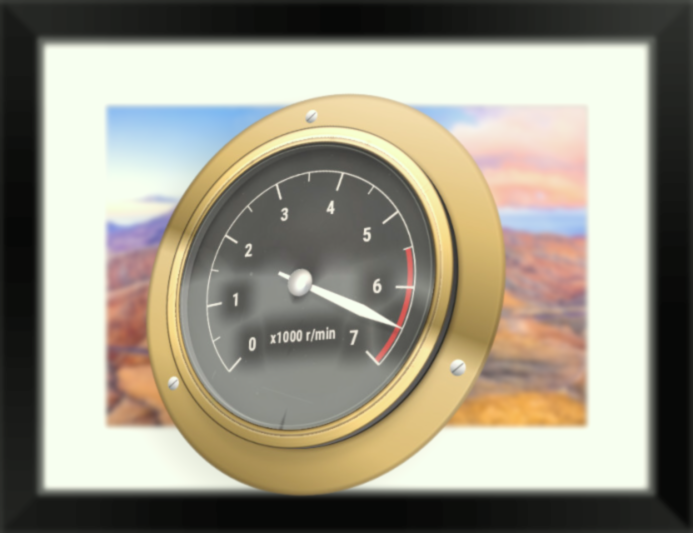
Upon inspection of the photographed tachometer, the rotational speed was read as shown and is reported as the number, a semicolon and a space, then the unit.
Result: 6500; rpm
